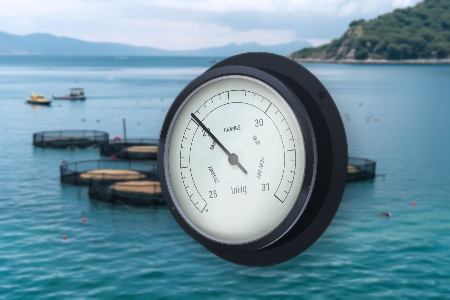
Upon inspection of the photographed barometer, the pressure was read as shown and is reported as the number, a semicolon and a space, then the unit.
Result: 29.05; inHg
